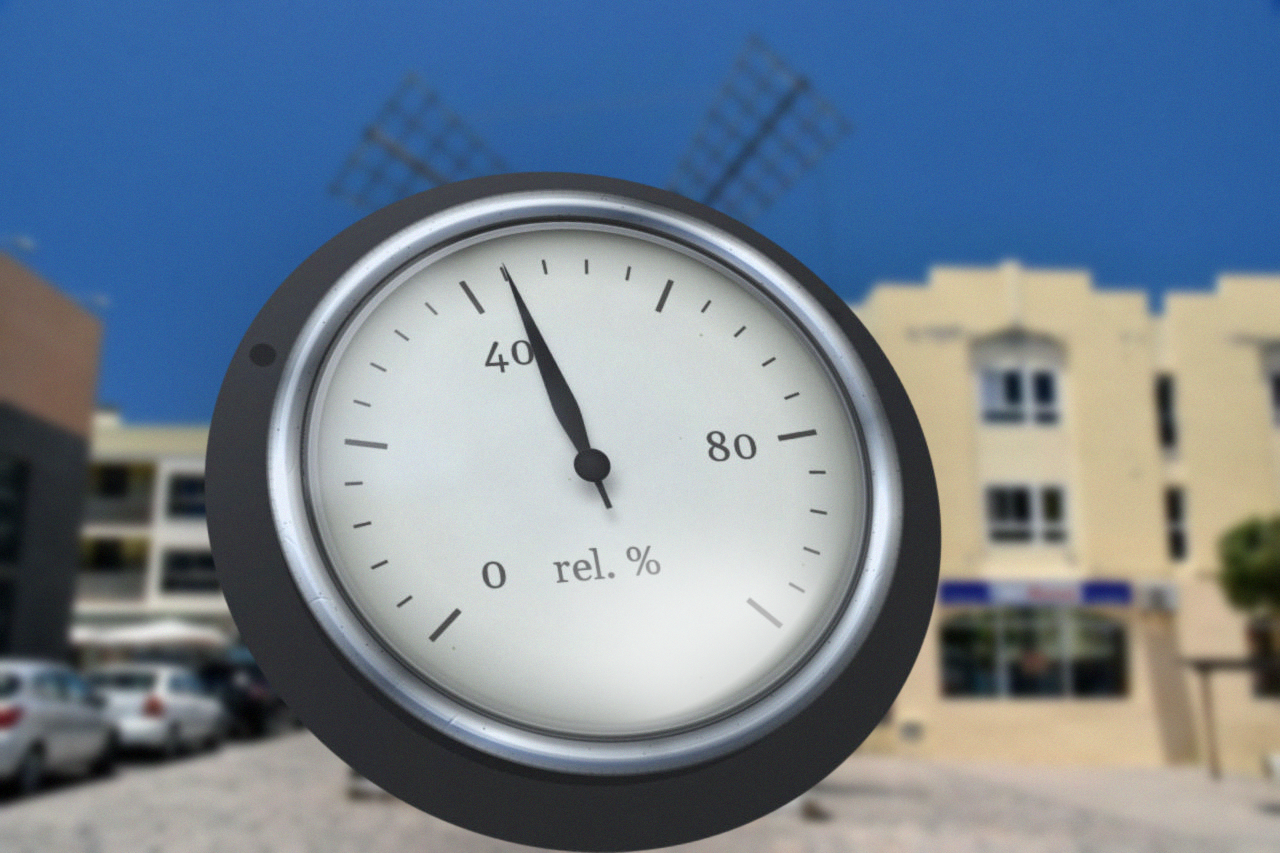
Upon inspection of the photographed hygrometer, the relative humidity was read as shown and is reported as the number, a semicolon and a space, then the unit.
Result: 44; %
